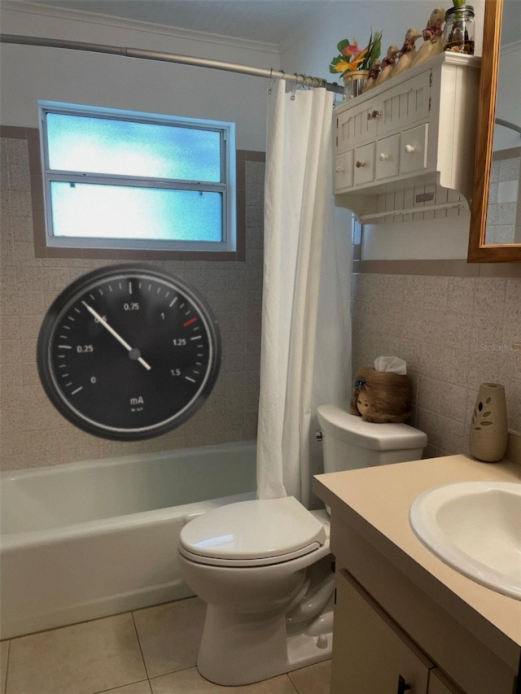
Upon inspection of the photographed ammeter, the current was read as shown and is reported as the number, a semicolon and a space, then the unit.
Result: 0.5; mA
